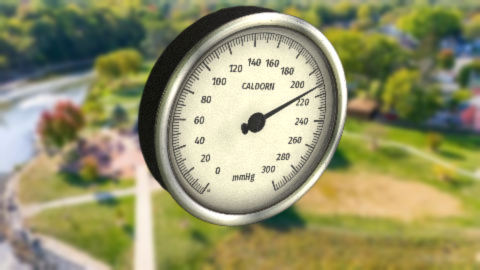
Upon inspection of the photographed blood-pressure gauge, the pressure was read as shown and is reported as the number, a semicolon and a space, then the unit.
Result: 210; mmHg
